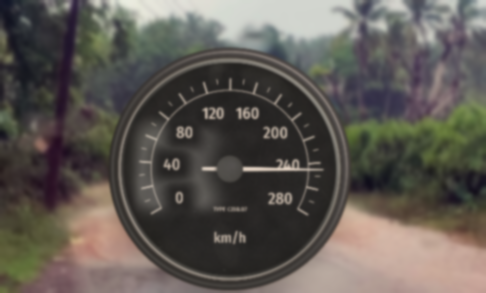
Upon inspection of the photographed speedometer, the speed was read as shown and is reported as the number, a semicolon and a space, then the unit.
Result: 245; km/h
